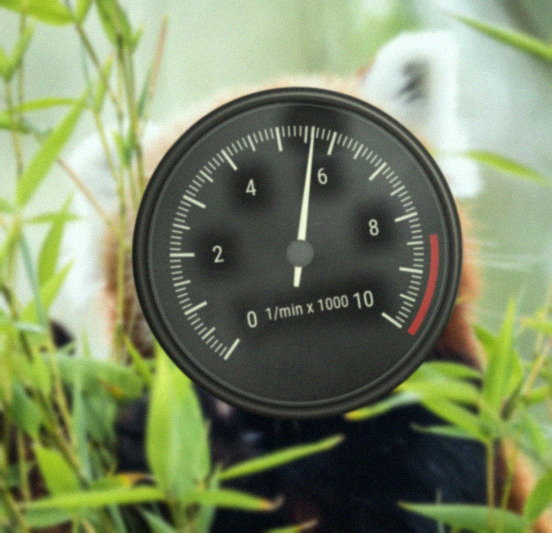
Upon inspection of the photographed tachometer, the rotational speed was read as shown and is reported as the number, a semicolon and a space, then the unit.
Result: 5600; rpm
